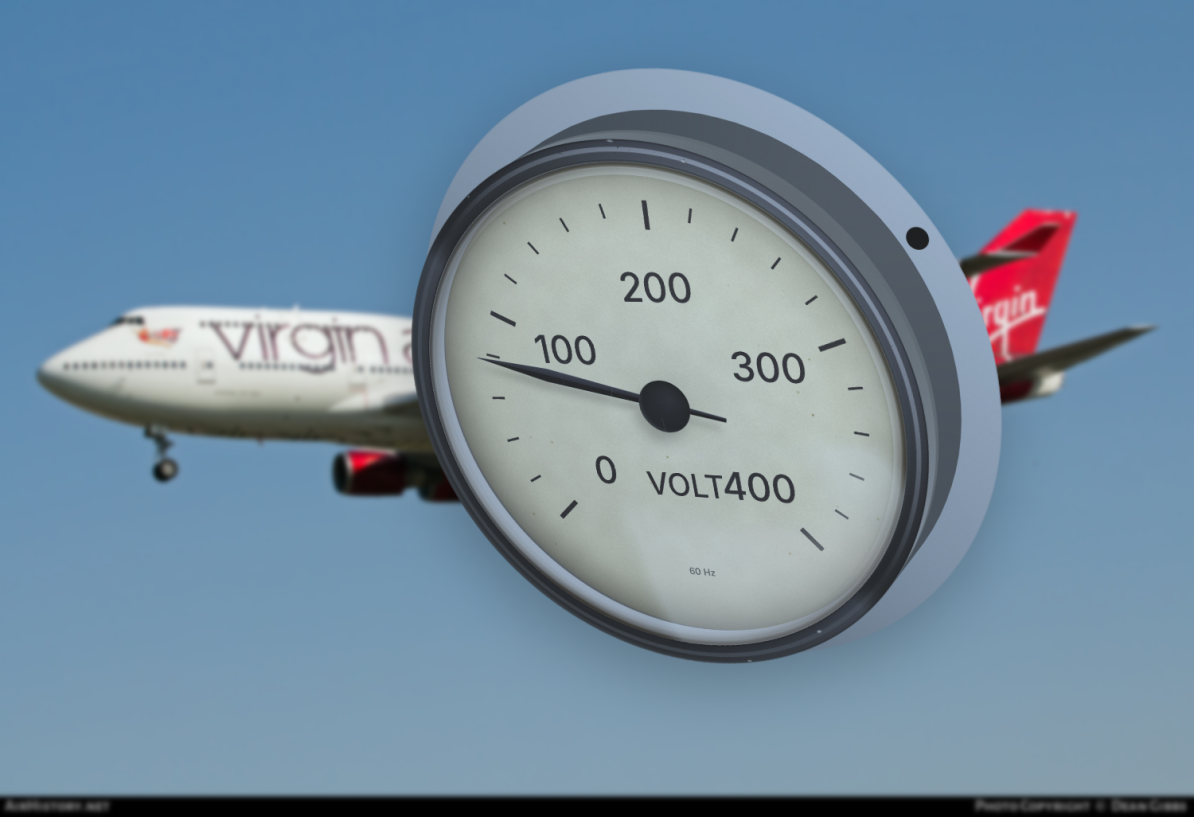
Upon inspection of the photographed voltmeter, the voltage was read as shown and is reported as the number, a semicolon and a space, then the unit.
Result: 80; V
